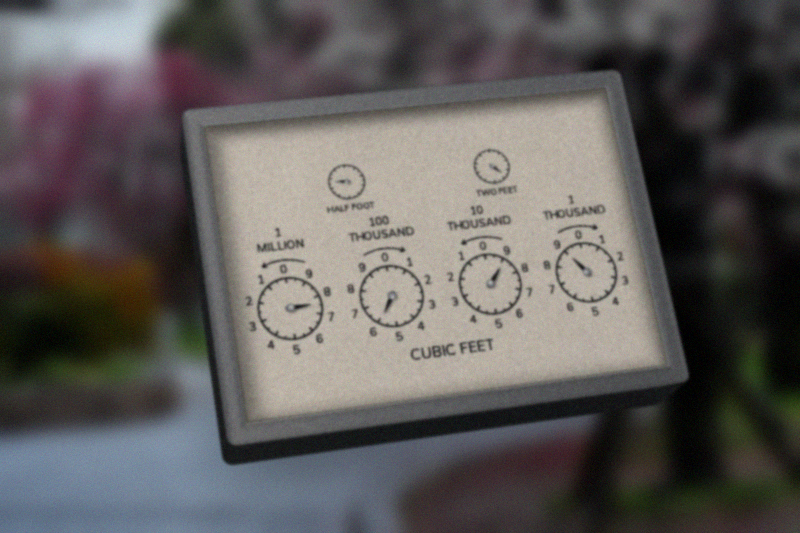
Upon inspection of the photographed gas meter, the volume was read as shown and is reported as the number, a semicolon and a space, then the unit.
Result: 758900; ft³
